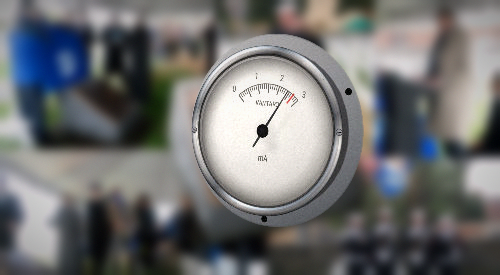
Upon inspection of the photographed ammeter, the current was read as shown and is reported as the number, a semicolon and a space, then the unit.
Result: 2.5; mA
